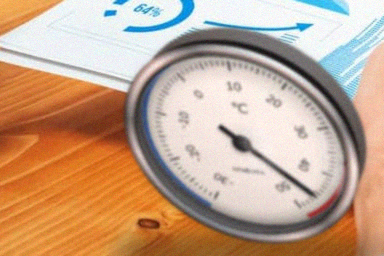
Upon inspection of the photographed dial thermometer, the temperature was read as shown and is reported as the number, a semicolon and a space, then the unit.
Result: 45; °C
